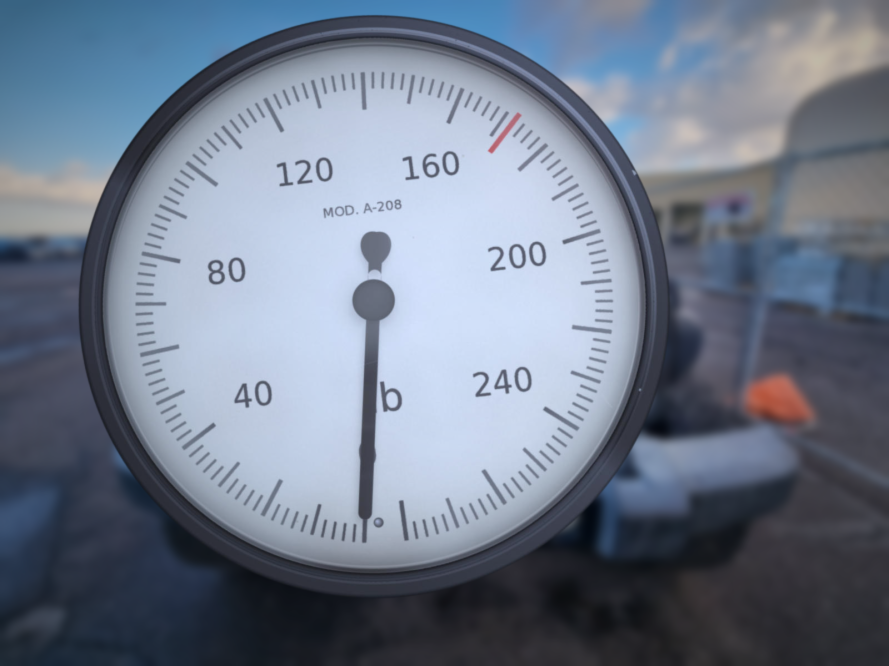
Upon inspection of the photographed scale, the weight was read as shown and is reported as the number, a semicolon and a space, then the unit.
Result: 0; lb
